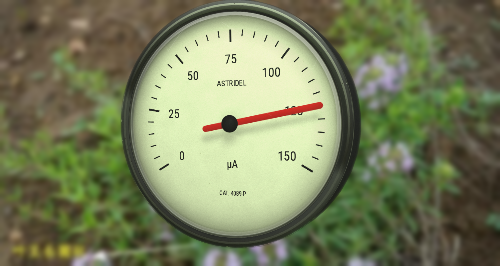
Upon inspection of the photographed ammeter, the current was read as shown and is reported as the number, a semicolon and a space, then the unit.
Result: 125; µA
